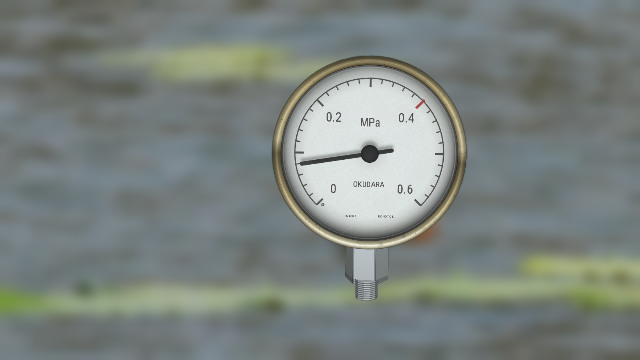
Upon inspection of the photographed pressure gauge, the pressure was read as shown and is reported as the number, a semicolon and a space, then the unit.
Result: 0.08; MPa
